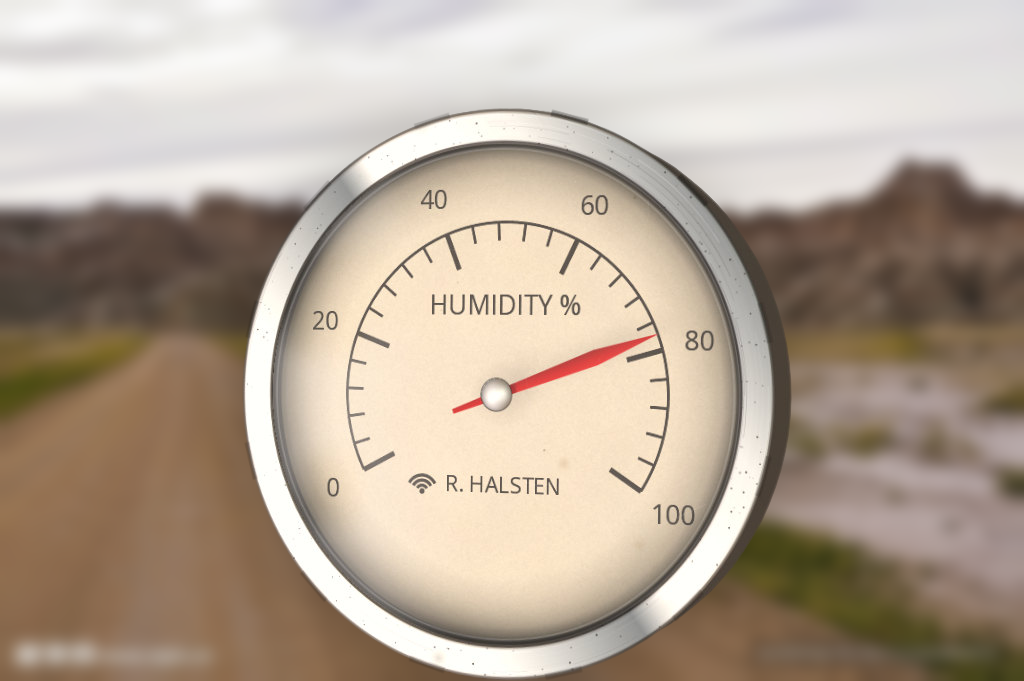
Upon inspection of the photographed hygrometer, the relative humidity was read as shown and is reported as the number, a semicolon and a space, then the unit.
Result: 78; %
